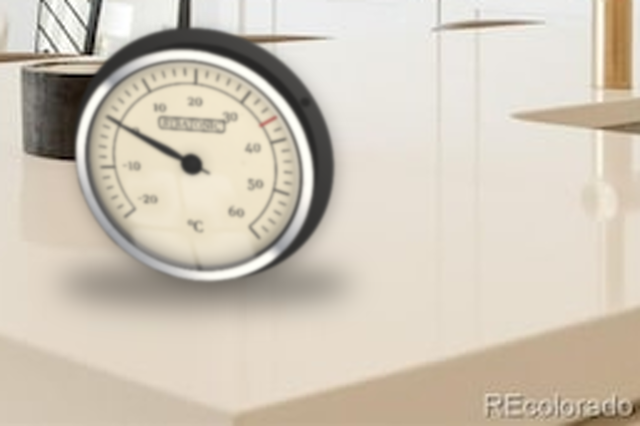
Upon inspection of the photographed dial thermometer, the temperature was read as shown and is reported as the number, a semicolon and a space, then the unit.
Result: 0; °C
